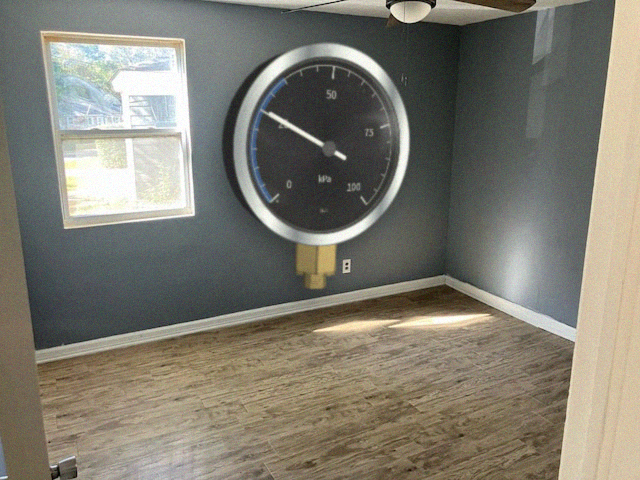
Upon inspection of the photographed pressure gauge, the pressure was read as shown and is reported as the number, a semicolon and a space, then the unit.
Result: 25; kPa
